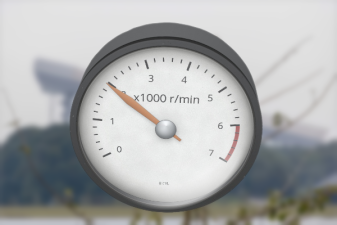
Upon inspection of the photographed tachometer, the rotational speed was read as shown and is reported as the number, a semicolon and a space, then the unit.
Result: 2000; rpm
